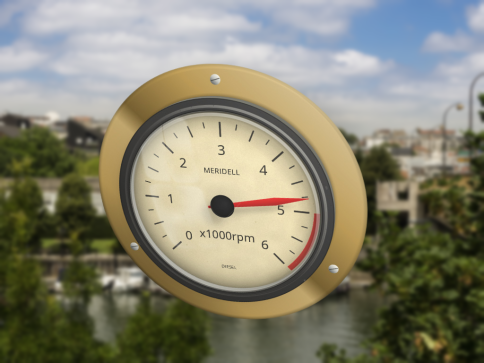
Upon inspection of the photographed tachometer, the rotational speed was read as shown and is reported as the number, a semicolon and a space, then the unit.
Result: 4750; rpm
